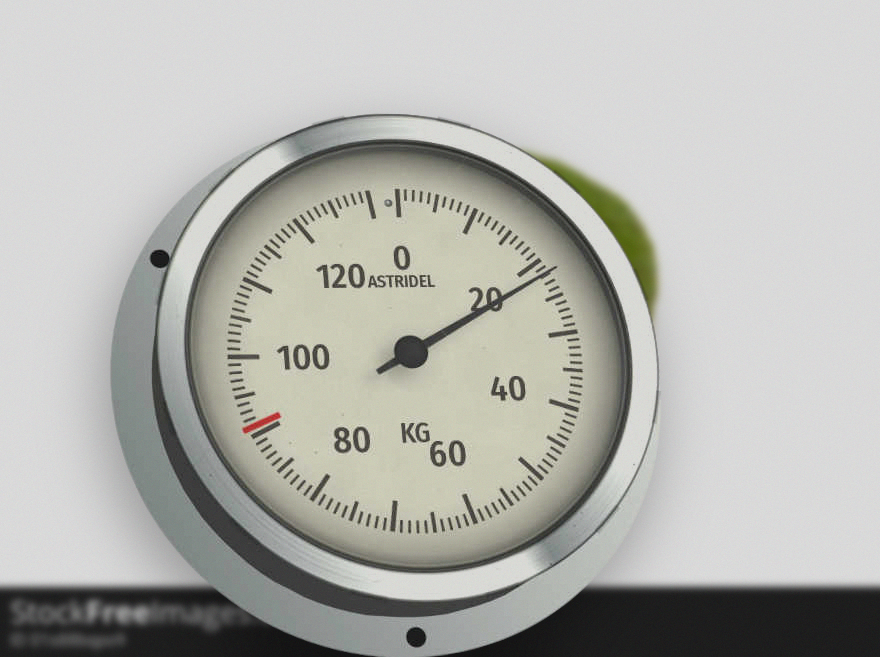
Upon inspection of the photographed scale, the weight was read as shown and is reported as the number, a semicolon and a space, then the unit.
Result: 22; kg
